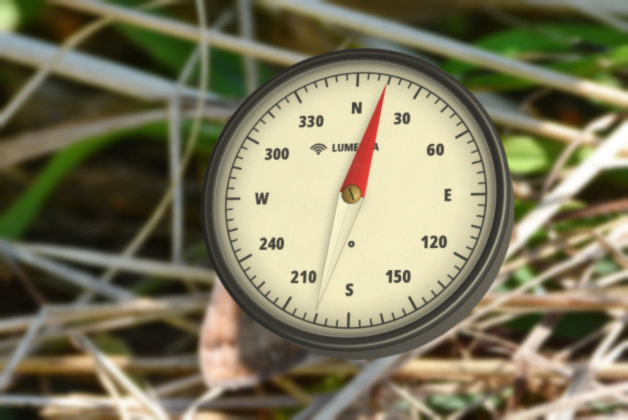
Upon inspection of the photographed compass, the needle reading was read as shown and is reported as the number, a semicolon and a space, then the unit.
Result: 15; °
